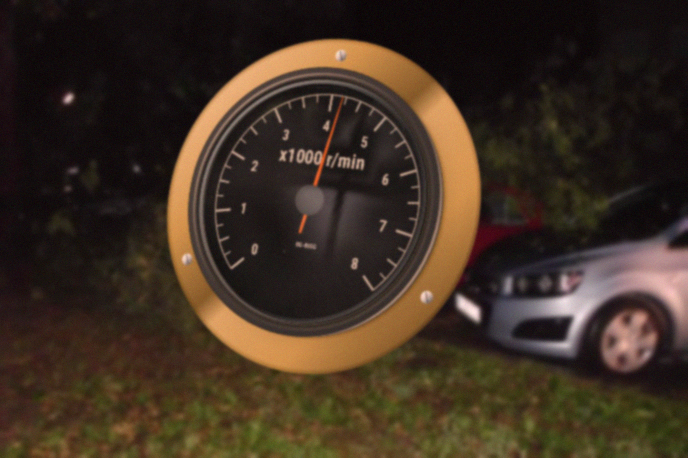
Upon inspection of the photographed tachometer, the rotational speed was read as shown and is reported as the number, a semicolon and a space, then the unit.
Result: 4250; rpm
